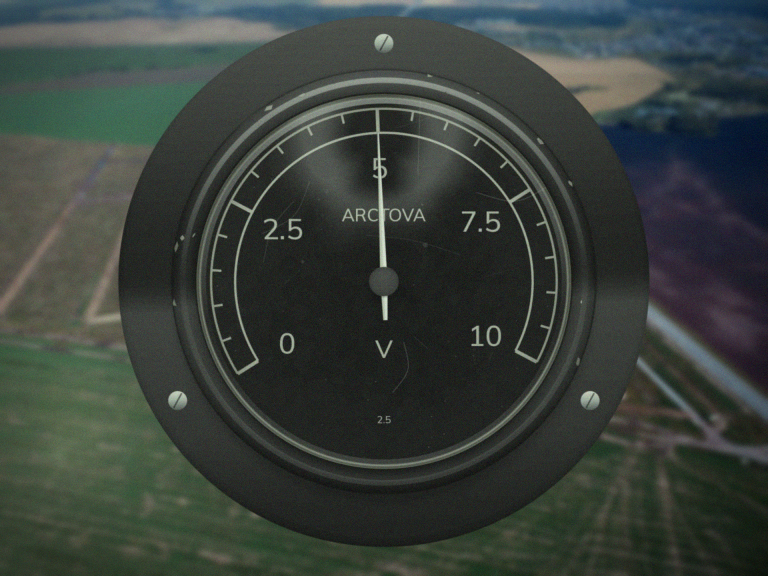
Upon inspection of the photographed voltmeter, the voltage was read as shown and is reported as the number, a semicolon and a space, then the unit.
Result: 5; V
